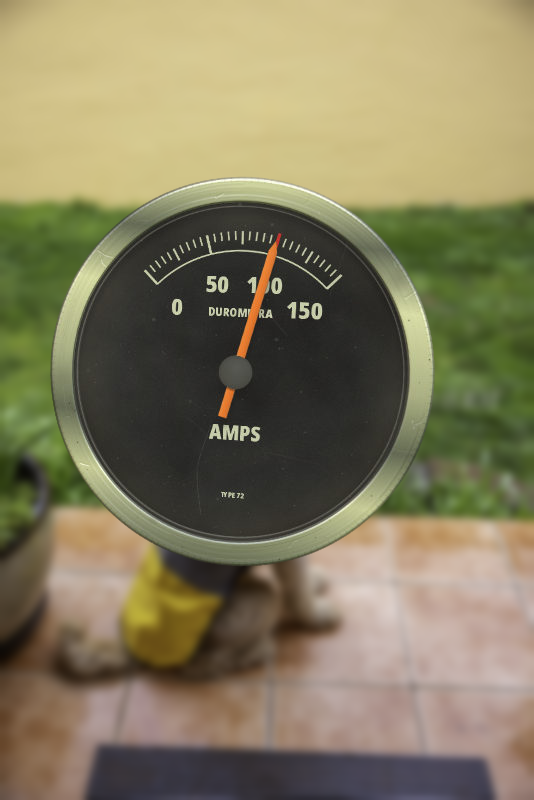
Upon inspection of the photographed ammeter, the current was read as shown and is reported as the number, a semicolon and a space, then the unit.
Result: 100; A
